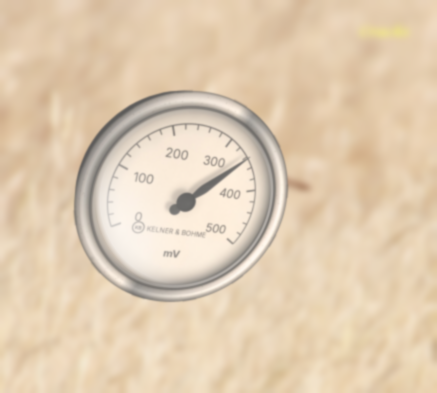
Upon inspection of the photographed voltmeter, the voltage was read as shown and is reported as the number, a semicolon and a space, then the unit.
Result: 340; mV
